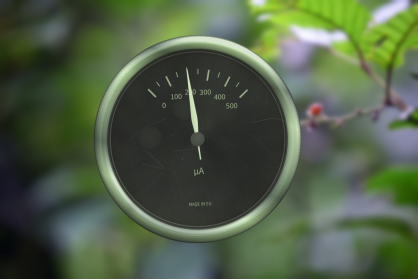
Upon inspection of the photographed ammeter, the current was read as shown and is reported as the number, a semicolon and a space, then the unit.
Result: 200; µA
